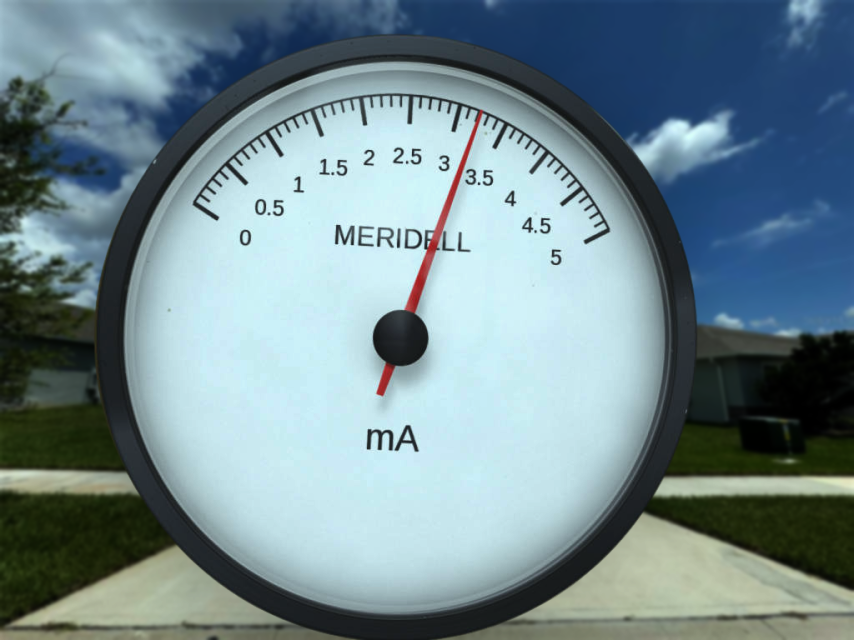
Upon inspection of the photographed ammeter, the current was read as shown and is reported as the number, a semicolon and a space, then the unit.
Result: 3.2; mA
